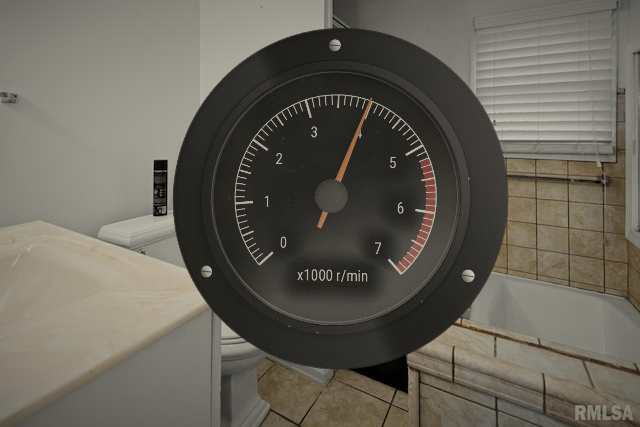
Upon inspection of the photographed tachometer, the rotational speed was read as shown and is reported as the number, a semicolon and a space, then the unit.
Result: 4000; rpm
